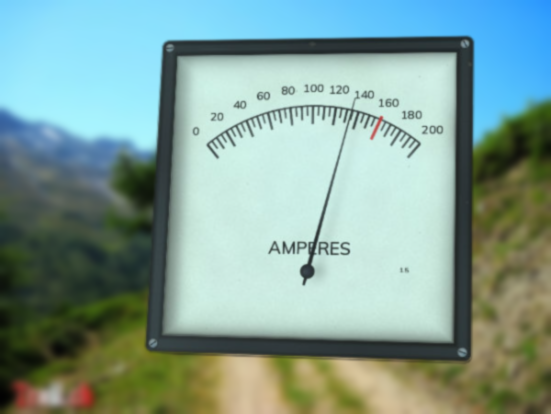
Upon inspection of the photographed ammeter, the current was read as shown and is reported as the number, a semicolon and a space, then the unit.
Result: 135; A
